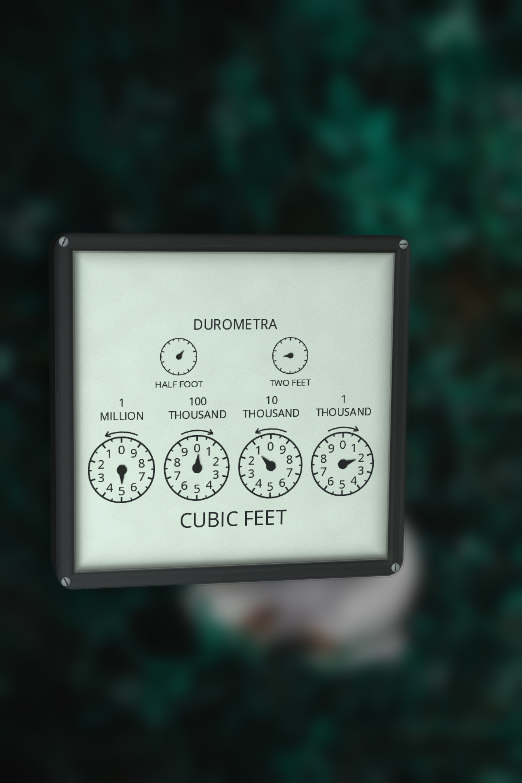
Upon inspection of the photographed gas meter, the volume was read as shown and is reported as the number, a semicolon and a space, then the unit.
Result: 501200; ft³
